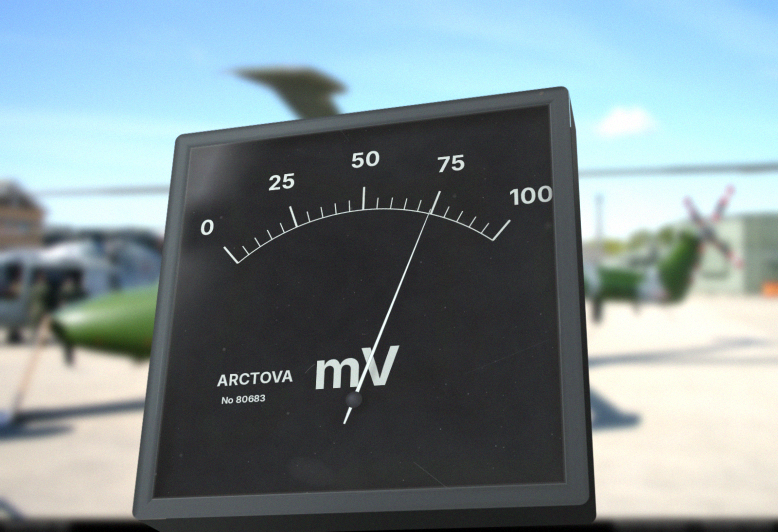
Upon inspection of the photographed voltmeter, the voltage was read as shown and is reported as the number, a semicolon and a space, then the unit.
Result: 75; mV
